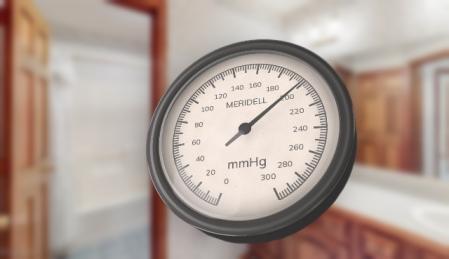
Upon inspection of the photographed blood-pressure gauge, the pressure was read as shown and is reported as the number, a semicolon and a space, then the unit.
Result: 200; mmHg
